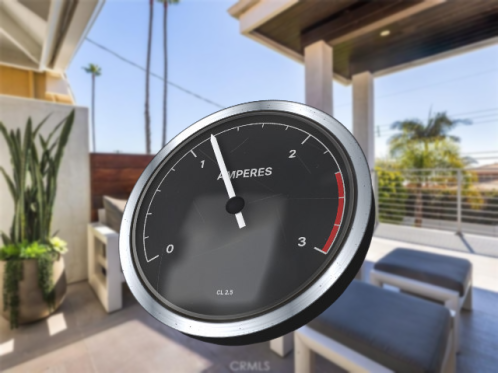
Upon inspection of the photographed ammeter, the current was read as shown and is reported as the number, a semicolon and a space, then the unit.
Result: 1.2; A
